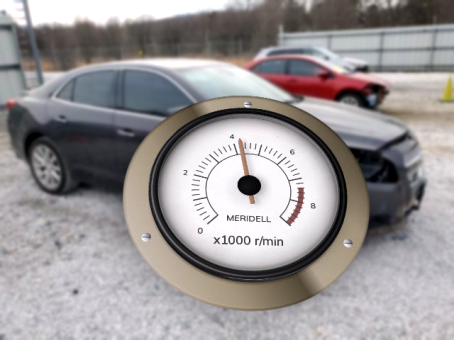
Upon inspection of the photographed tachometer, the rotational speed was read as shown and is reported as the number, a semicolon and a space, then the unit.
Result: 4200; rpm
